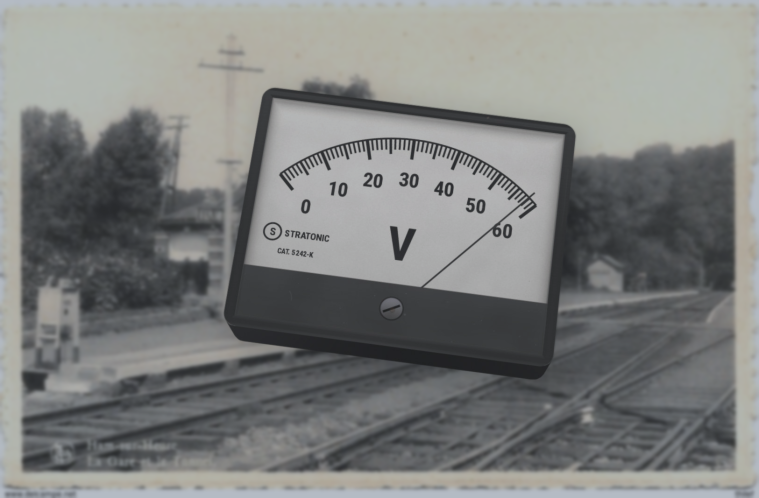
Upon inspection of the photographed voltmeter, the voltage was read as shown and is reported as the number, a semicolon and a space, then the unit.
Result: 58; V
